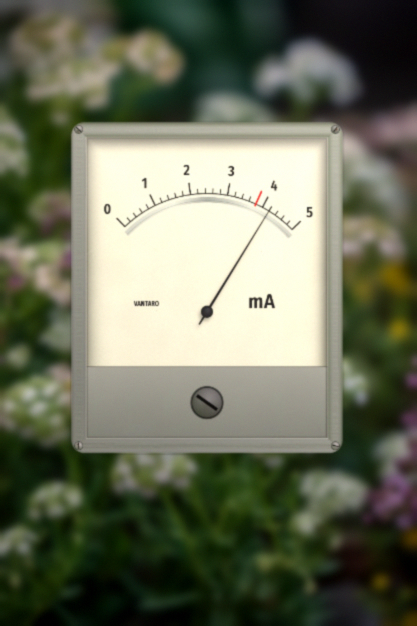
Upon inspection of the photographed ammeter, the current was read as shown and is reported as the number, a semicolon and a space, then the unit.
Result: 4.2; mA
